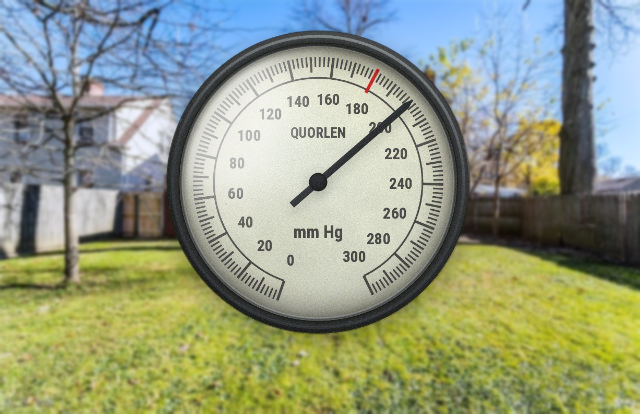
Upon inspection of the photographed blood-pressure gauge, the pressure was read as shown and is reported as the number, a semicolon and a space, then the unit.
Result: 200; mmHg
